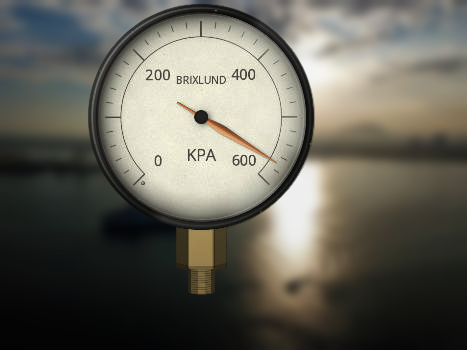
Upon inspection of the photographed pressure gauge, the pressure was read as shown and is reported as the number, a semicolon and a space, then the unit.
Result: 570; kPa
